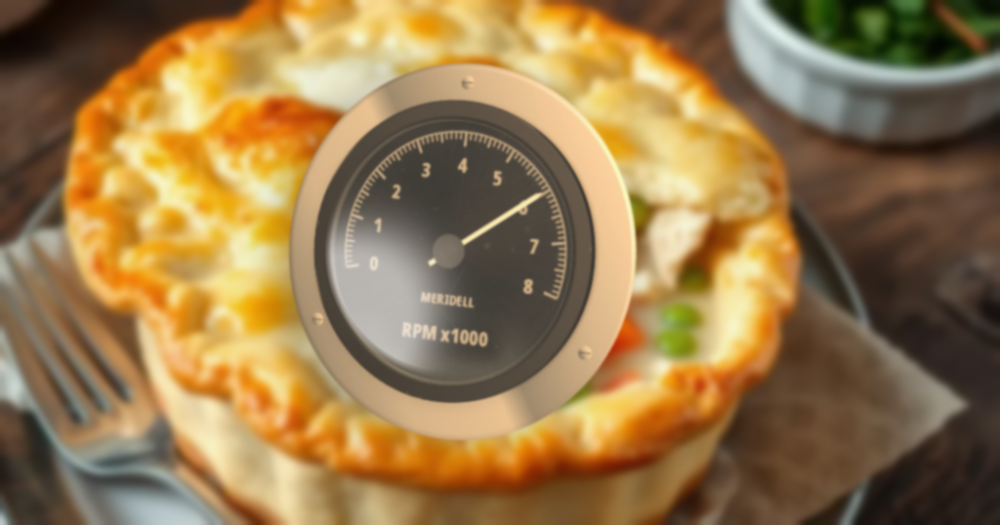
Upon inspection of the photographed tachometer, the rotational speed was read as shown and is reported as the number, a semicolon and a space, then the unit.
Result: 6000; rpm
